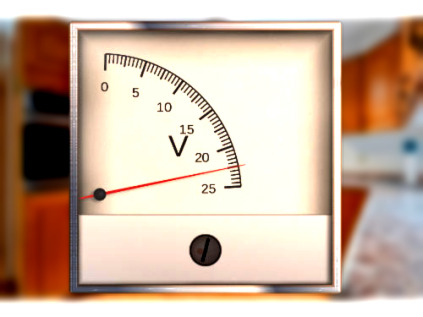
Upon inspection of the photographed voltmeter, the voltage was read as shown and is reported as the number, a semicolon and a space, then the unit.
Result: 22.5; V
